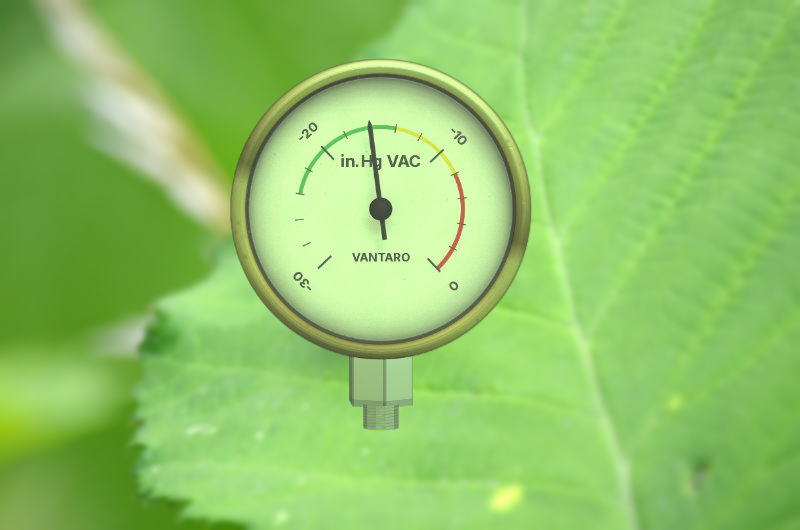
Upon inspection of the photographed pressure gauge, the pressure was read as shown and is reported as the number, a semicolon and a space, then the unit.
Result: -16; inHg
